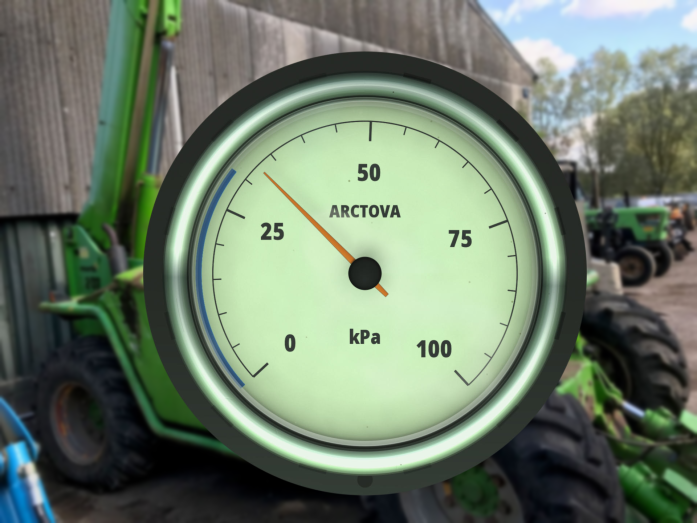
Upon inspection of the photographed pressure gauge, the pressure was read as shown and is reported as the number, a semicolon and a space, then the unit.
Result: 32.5; kPa
